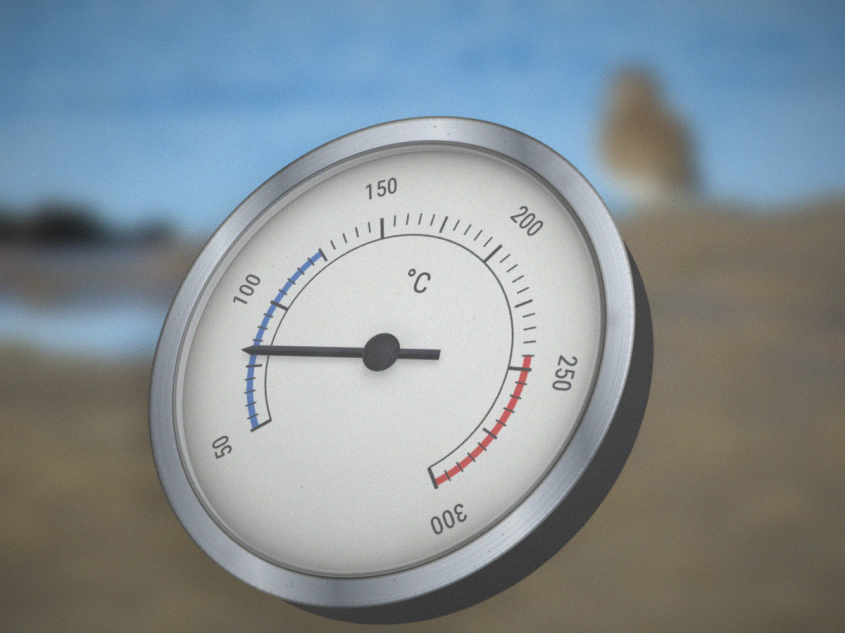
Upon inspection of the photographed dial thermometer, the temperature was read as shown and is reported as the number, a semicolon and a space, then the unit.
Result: 80; °C
